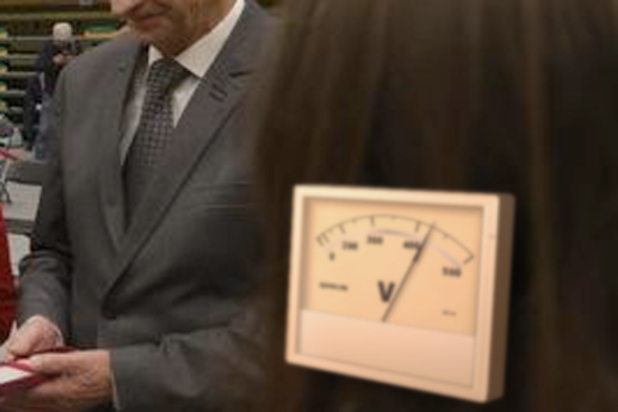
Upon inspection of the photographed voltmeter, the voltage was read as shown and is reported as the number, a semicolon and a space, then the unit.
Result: 425; V
